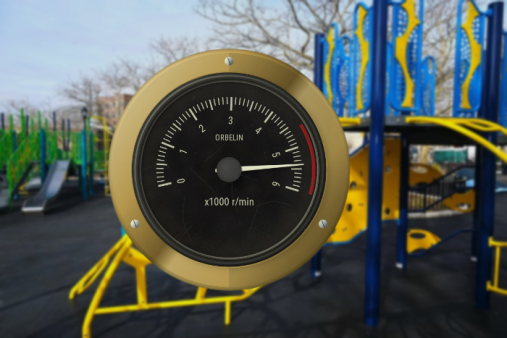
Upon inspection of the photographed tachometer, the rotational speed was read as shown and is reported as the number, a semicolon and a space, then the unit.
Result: 5400; rpm
